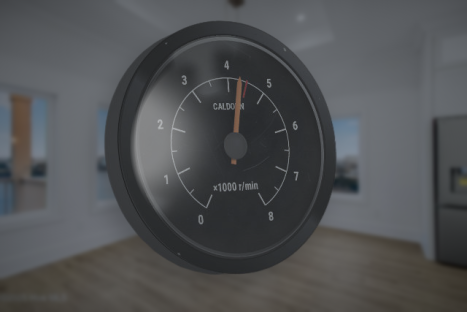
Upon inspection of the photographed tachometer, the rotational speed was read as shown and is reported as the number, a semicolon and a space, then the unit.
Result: 4250; rpm
